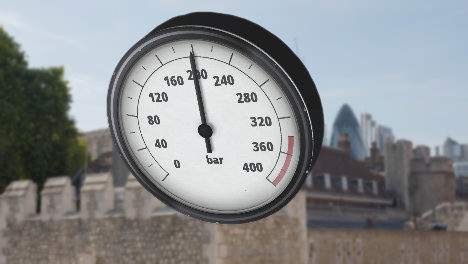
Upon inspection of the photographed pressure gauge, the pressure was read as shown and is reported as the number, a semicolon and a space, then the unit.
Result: 200; bar
